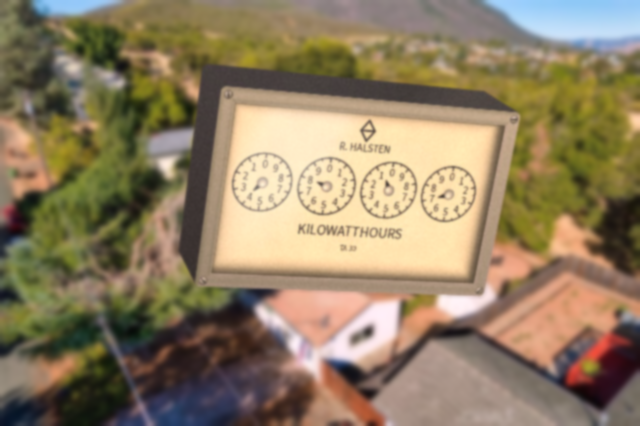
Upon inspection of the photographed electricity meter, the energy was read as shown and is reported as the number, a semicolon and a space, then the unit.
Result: 3807; kWh
